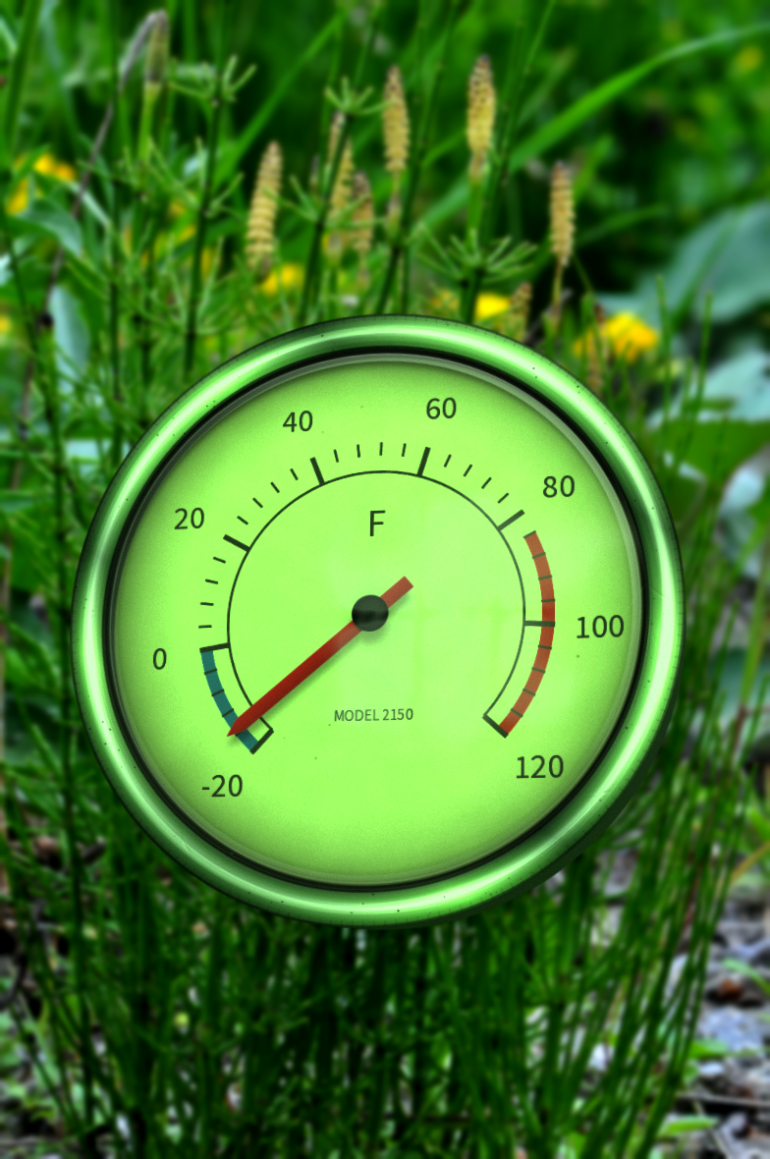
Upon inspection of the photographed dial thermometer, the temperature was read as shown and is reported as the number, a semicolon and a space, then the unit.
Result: -16; °F
